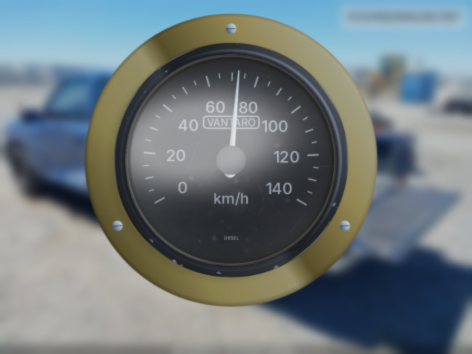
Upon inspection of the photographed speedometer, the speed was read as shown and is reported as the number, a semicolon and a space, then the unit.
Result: 72.5; km/h
